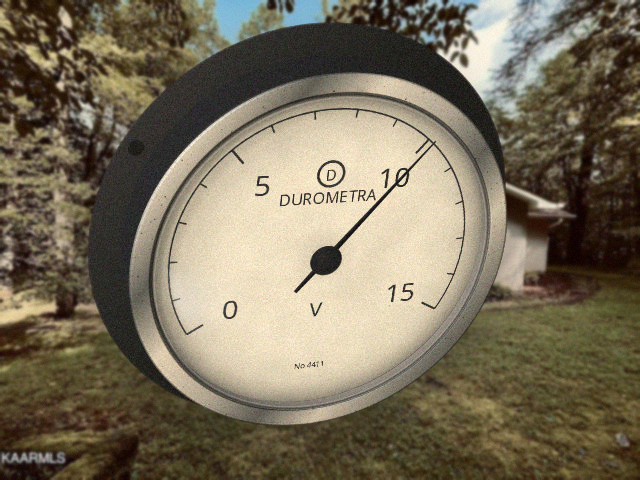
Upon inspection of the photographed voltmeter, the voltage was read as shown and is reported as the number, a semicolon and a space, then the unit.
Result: 10; V
